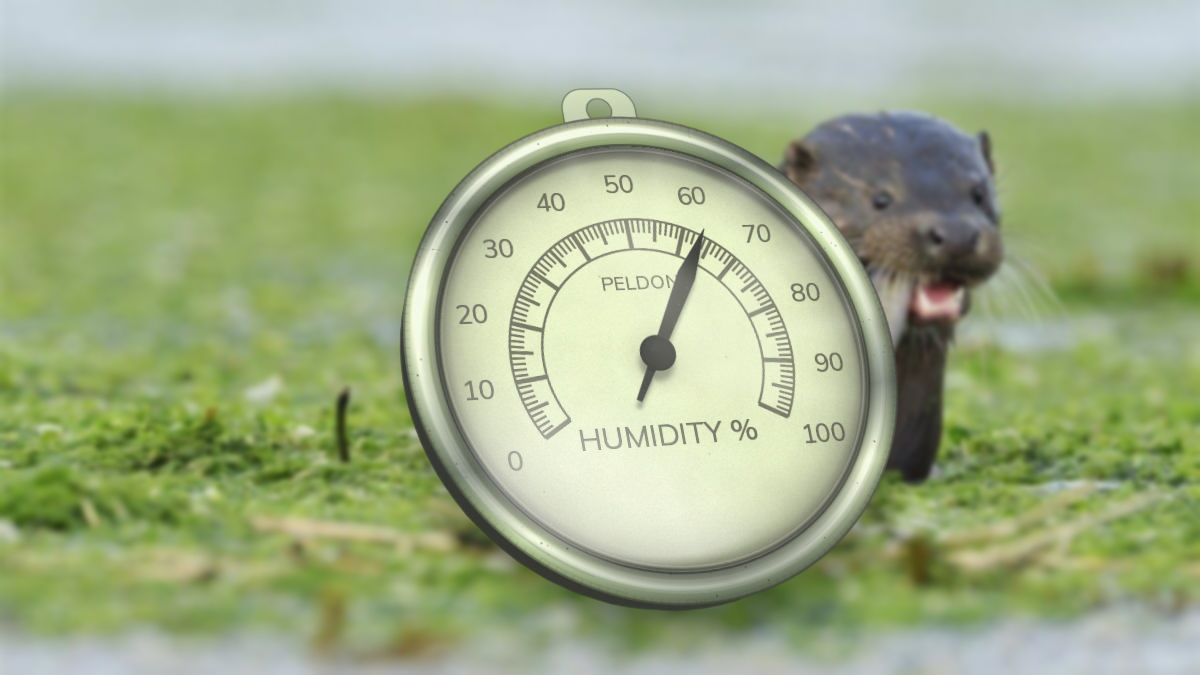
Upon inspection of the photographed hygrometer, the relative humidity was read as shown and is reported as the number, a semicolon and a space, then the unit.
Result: 63; %
